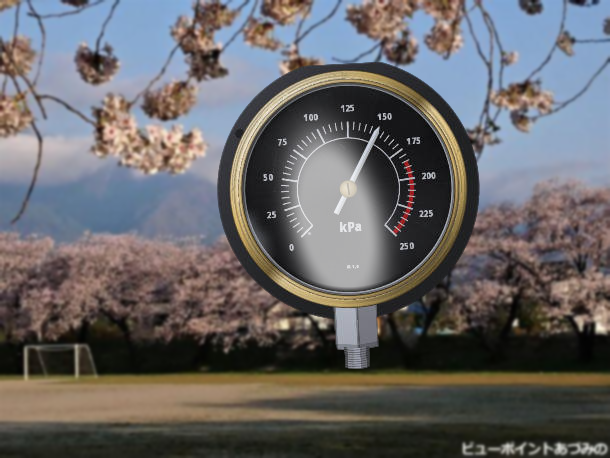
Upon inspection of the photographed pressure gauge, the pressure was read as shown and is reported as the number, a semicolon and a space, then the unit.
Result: 150; kPa
